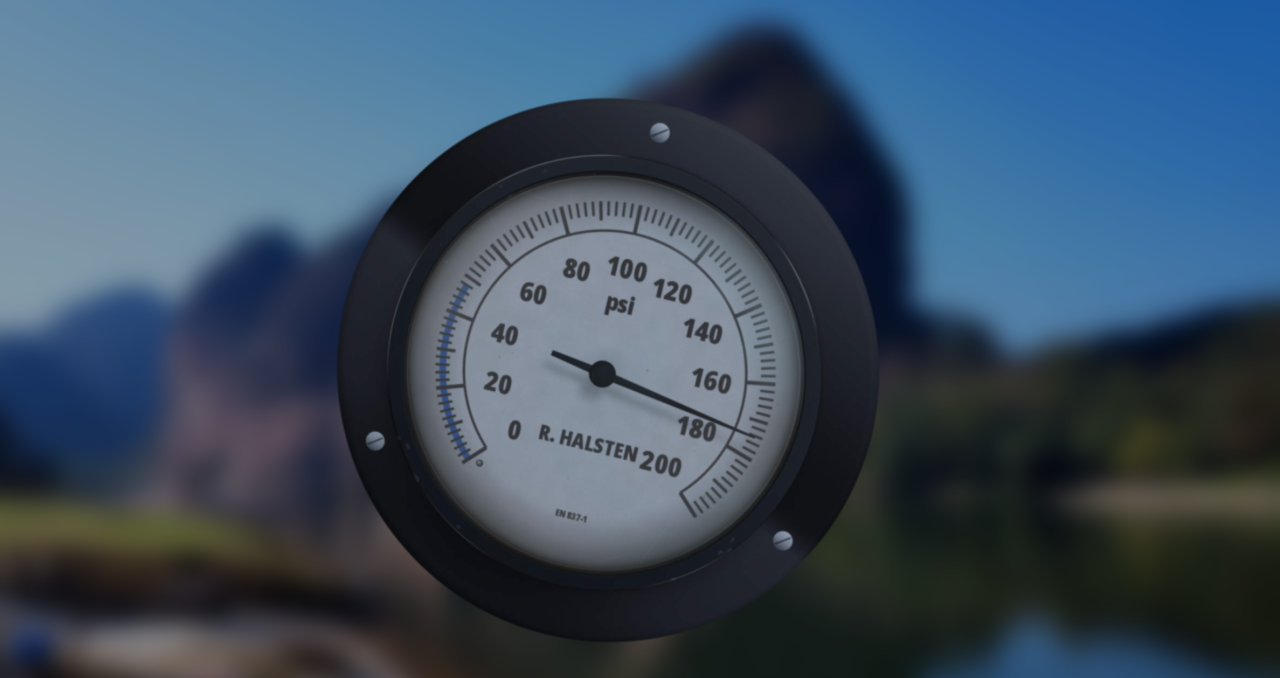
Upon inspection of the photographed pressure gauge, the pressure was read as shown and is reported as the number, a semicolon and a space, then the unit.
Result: 174; psi
